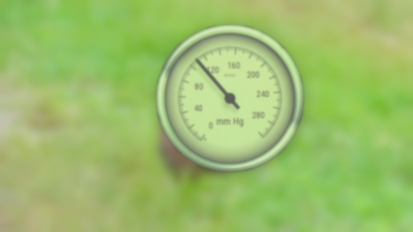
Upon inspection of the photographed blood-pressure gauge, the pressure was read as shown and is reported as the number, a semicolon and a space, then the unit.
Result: 110; mmHg
